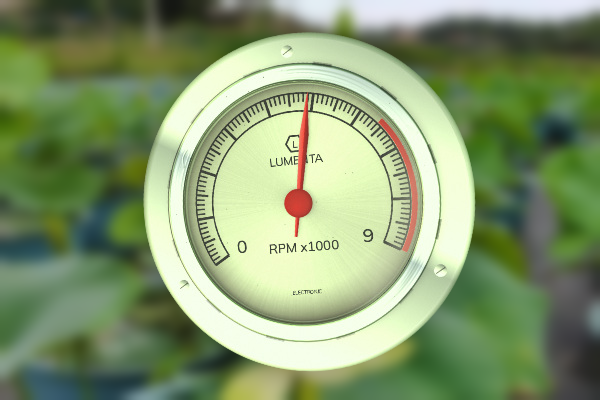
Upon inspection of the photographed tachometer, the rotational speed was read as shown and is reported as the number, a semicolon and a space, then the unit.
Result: 4900; rpm
